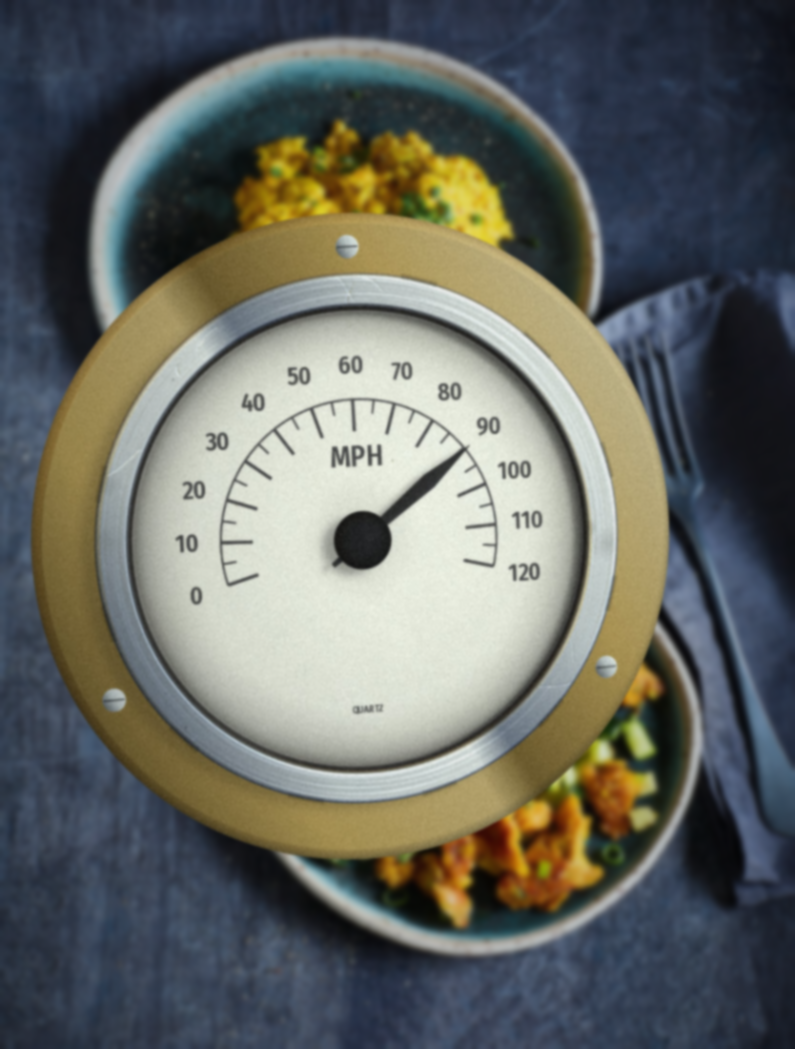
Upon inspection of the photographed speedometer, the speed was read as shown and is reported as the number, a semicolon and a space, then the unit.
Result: 90; mph
